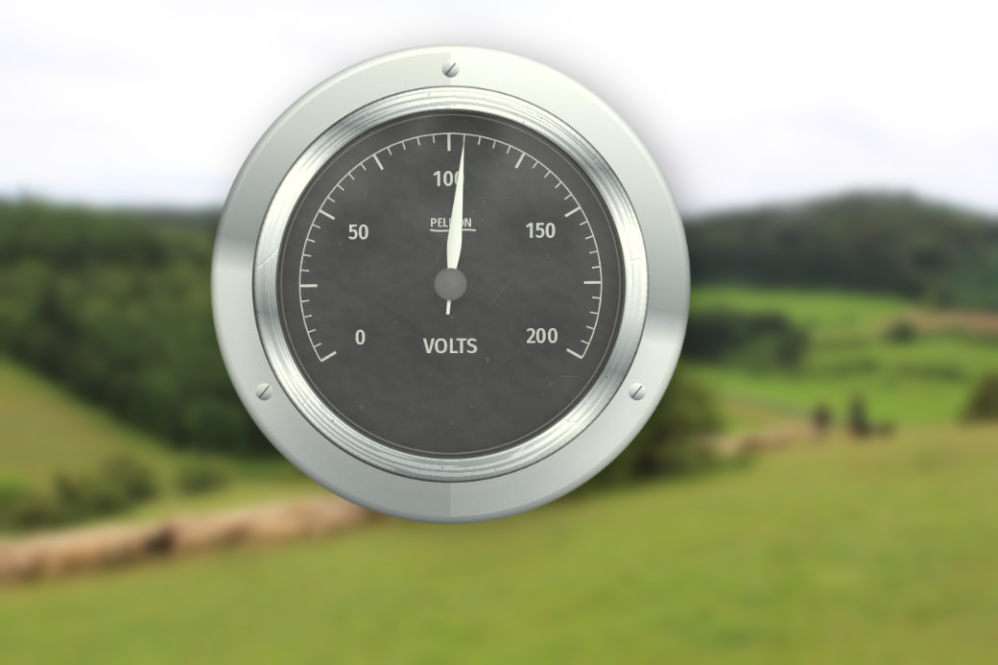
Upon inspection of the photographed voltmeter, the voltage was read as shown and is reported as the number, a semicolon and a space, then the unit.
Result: 105; V
